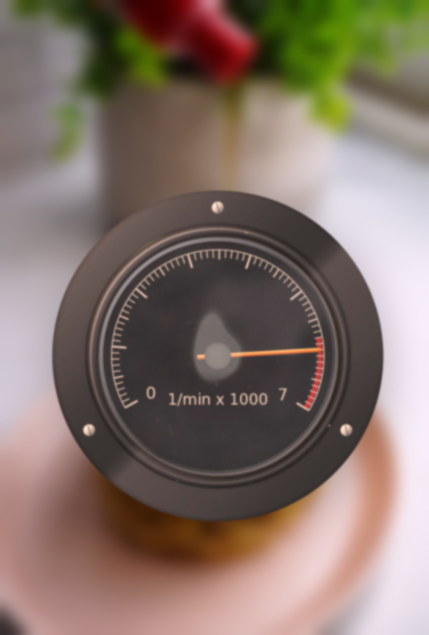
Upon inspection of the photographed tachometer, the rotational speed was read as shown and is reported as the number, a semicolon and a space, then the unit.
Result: 6000; rpm
